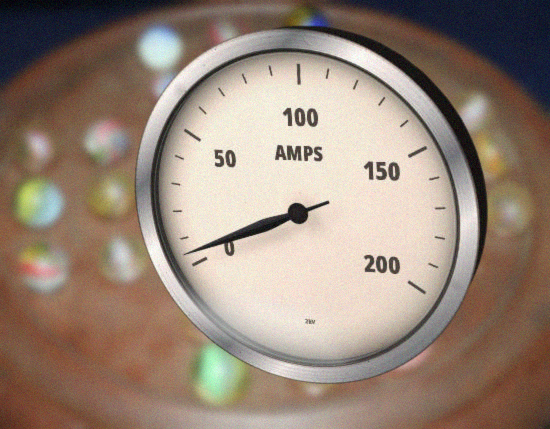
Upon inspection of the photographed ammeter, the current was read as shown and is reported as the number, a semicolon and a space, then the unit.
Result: 5; A
